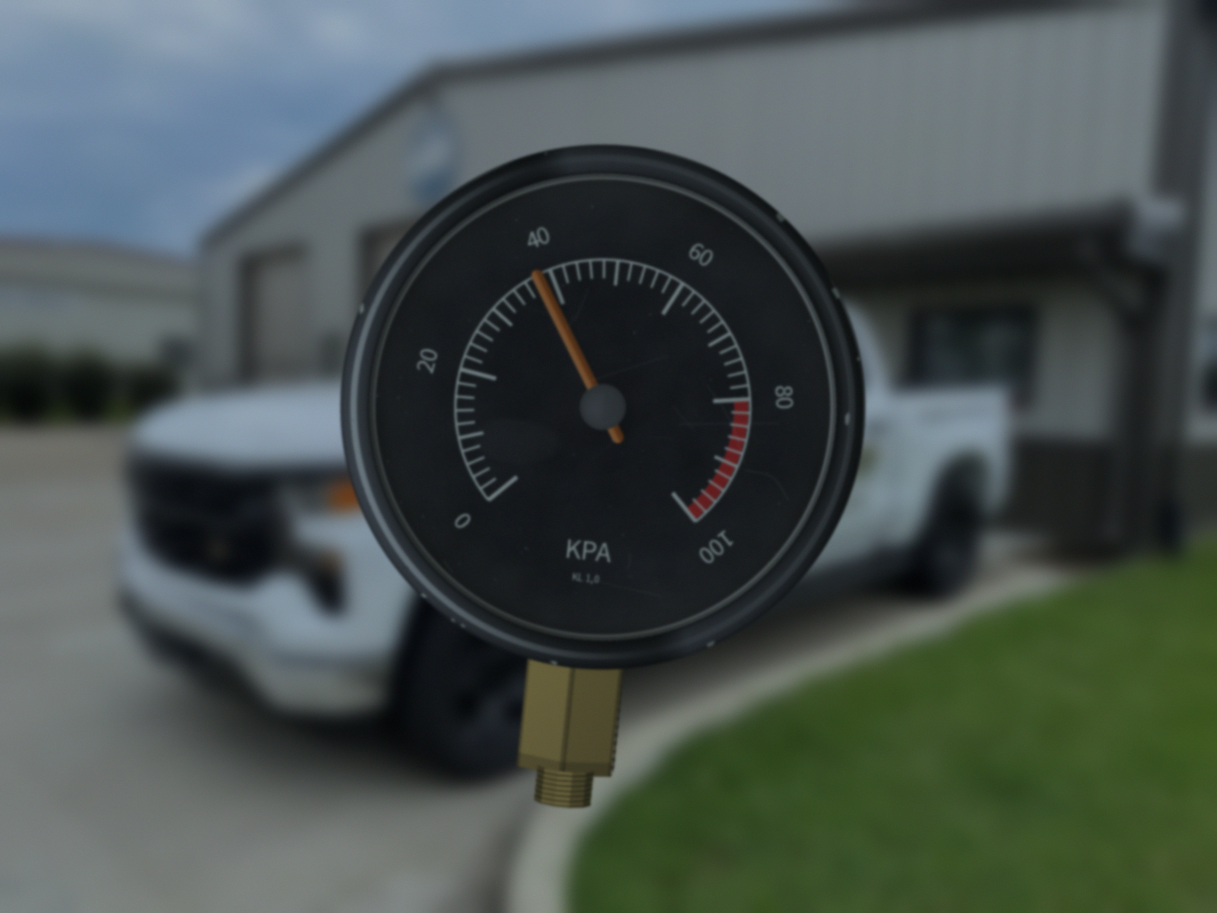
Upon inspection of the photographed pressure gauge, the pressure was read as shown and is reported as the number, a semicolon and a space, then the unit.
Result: 38; kPa
